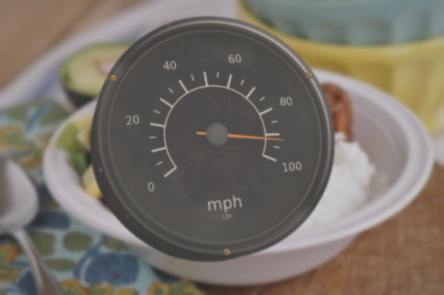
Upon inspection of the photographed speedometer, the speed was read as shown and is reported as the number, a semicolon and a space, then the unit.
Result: 92.5; mph
